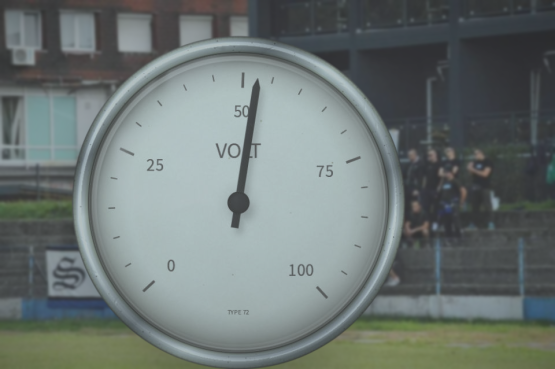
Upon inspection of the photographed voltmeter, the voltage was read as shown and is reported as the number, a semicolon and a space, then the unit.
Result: 52.5; V
